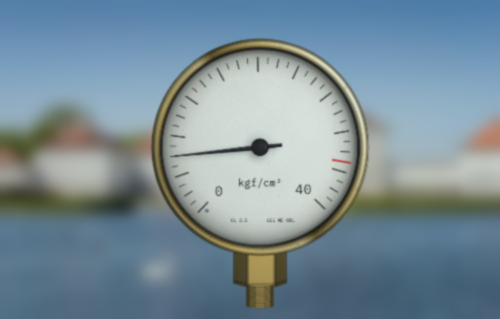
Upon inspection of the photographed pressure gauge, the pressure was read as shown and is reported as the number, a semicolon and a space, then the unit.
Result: 6; kg/cm²
